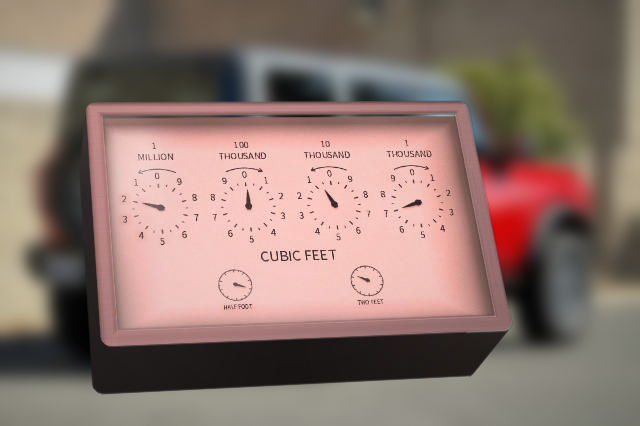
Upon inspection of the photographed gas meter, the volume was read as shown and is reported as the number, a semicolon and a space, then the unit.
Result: 200700; ft³
